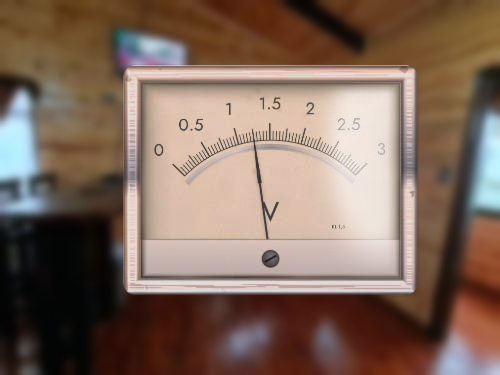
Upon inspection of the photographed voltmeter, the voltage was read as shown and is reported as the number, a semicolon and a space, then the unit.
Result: 1.25; V
